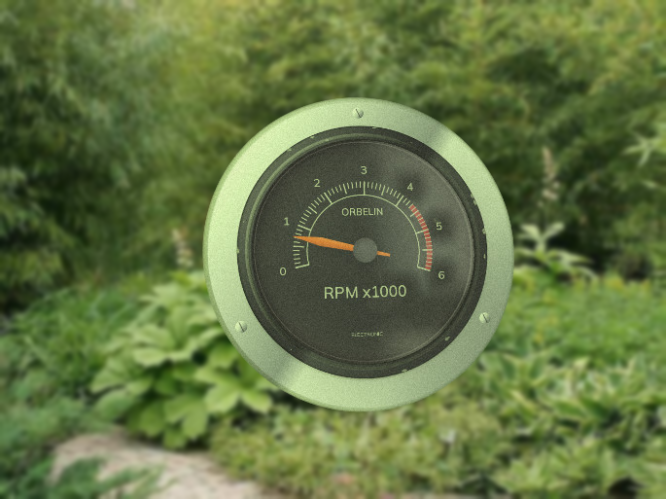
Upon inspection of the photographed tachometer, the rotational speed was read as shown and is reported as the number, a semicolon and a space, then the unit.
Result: 700; rpm
